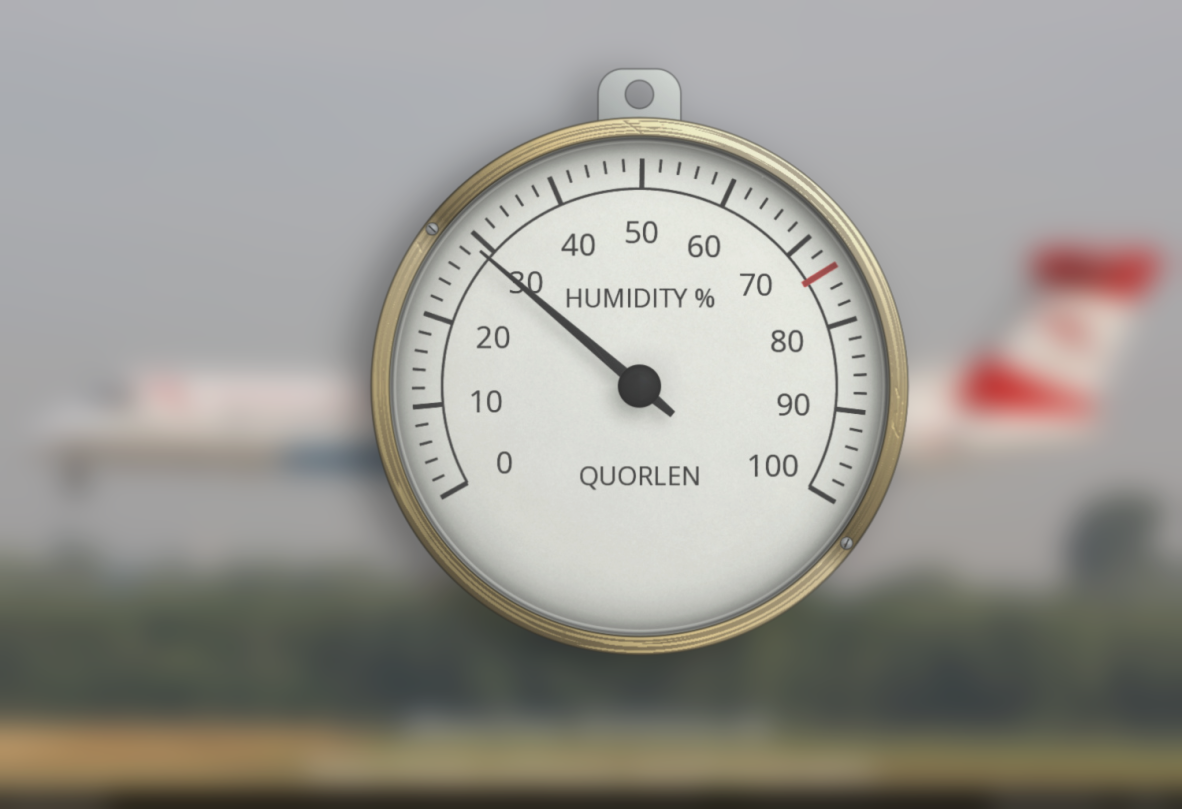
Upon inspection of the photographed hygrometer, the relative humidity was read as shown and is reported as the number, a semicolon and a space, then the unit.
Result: 29; %
